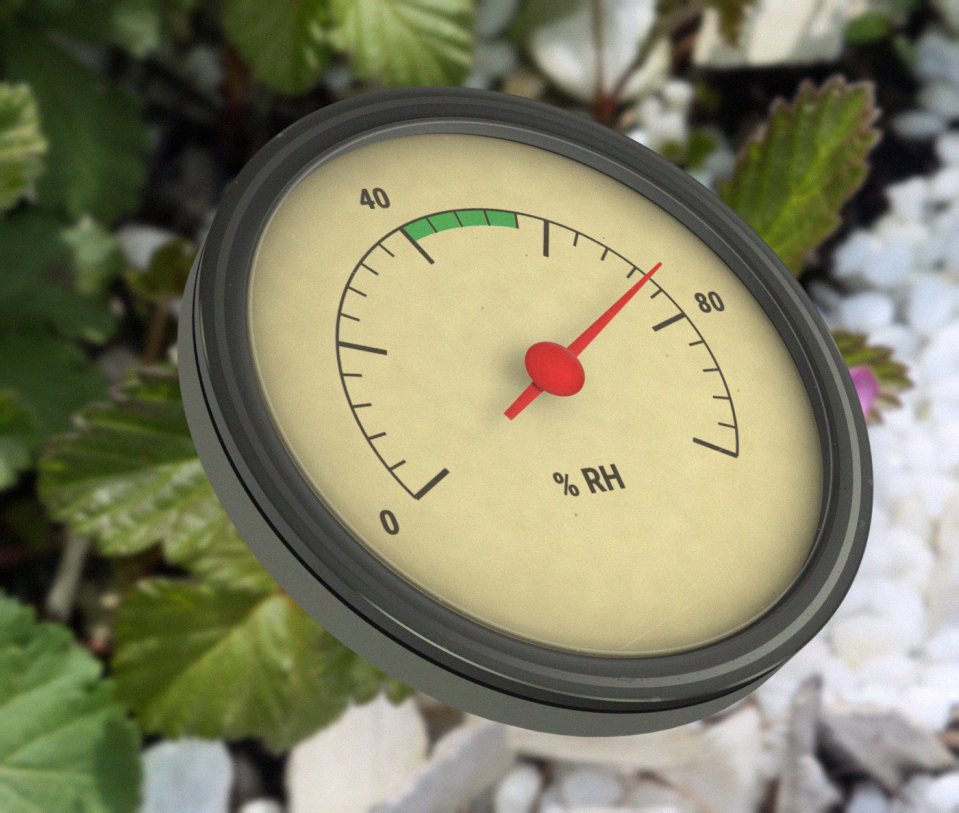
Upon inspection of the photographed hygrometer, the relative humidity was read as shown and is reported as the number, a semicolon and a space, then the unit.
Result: 74; %
